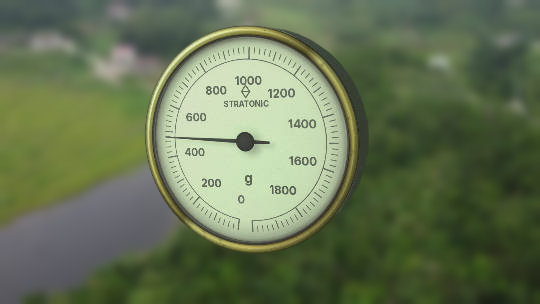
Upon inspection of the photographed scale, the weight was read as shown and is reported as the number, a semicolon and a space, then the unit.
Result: 480; g
